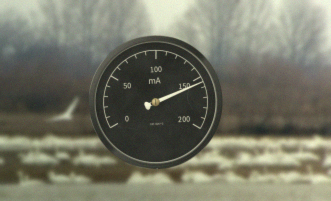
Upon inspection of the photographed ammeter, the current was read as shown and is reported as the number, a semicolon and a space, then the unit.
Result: 155; mA
